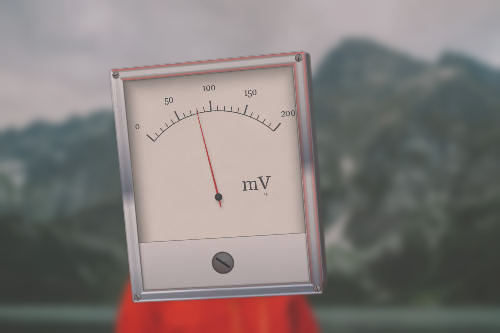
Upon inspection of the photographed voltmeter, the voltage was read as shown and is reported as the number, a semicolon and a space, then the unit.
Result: 80; mV
